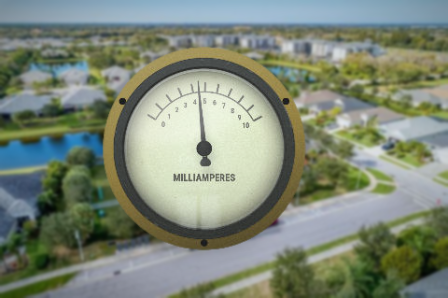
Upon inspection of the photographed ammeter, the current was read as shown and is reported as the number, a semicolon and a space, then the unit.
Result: 4.5; mA
